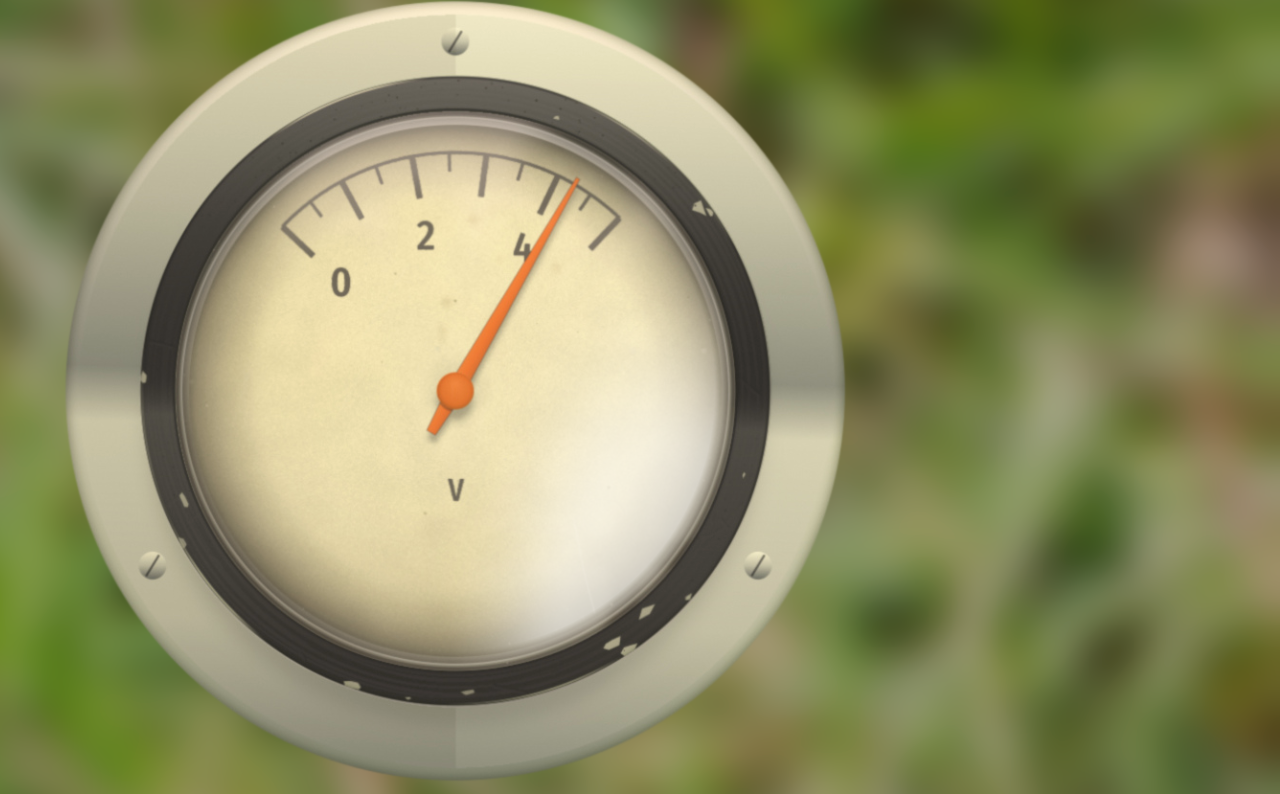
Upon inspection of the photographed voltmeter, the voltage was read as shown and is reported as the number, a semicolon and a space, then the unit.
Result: 4.25; V
